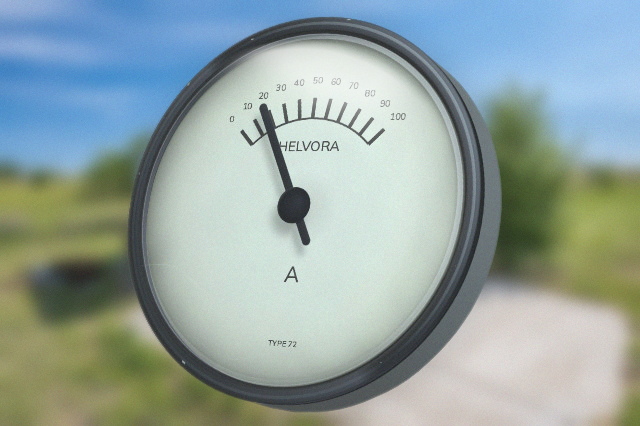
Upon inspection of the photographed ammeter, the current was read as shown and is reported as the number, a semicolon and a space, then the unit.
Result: 20; A
